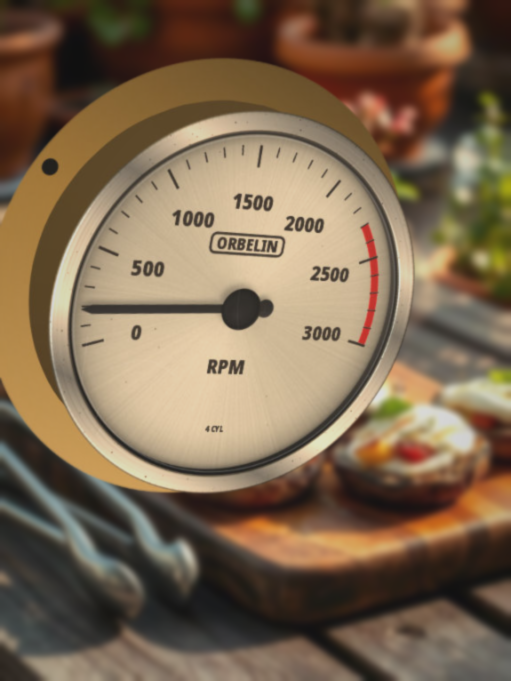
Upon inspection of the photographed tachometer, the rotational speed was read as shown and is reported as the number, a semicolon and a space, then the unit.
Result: 200; rpm
